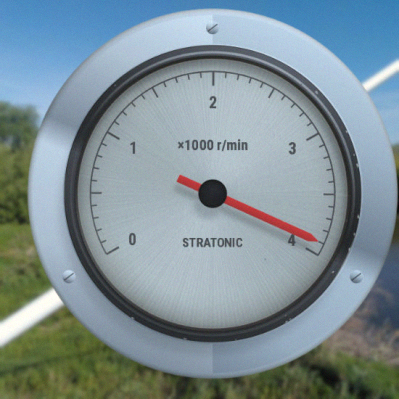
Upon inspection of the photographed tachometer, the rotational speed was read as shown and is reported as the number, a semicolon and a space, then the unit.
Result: 3900; rpm
